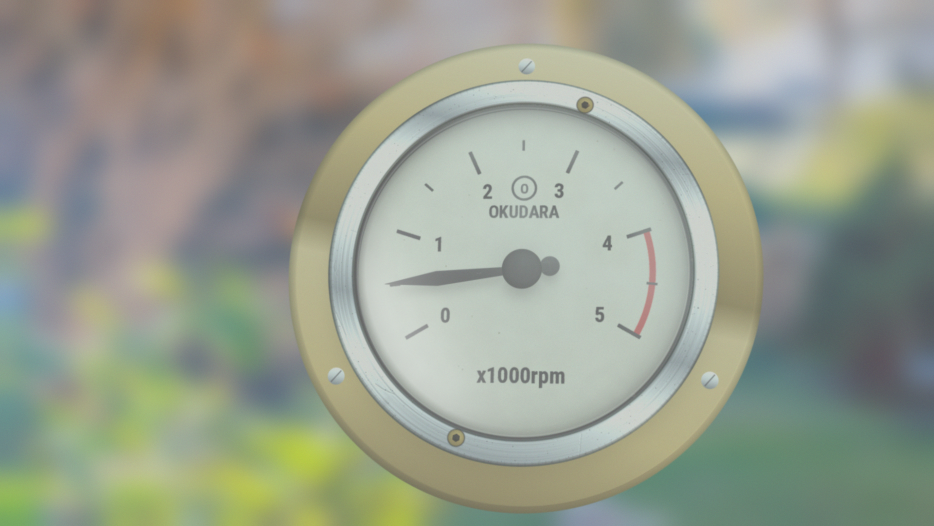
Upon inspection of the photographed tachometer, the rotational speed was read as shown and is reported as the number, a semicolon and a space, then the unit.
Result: 500; rpm
